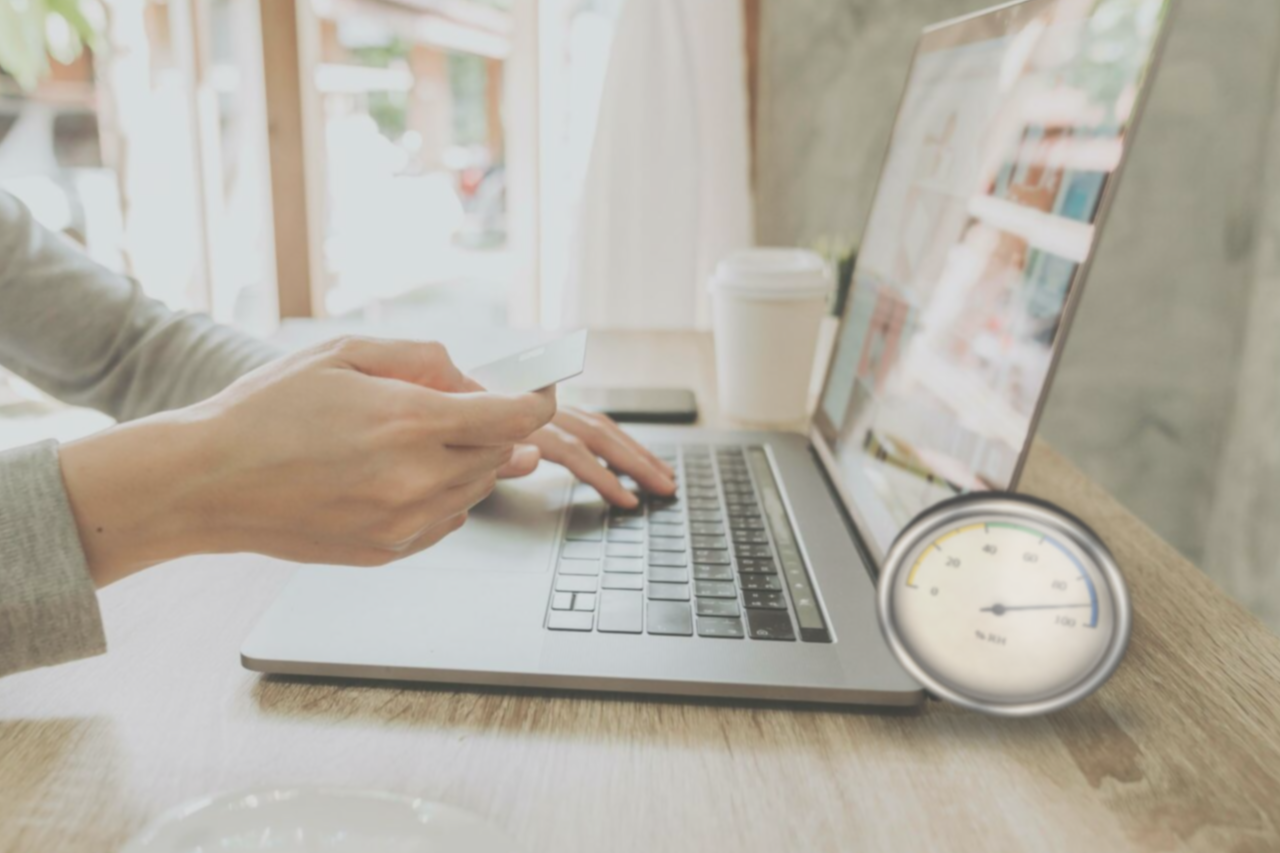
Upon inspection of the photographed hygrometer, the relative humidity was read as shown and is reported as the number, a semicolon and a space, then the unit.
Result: 90; %
